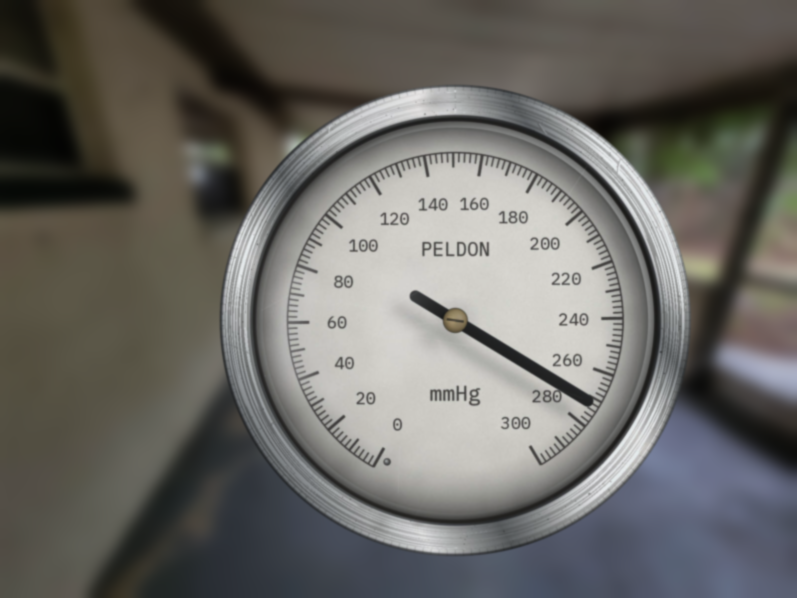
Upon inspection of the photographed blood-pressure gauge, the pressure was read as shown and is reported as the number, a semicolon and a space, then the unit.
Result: 272; mmHg
